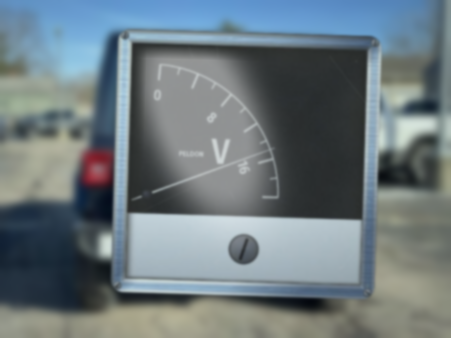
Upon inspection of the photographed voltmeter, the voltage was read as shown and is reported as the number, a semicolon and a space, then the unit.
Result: 15; V
